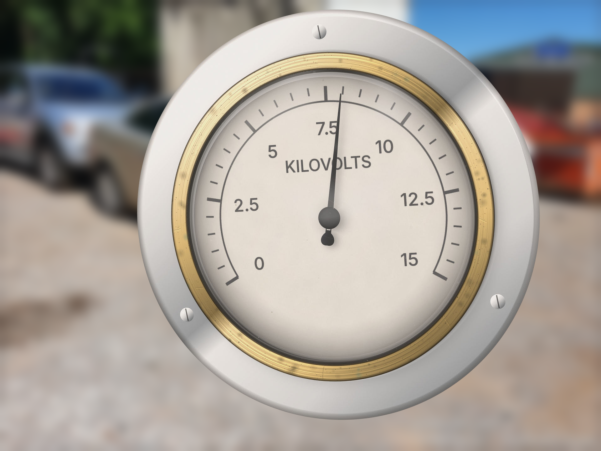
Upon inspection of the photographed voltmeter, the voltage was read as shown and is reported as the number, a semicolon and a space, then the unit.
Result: 8; kV
